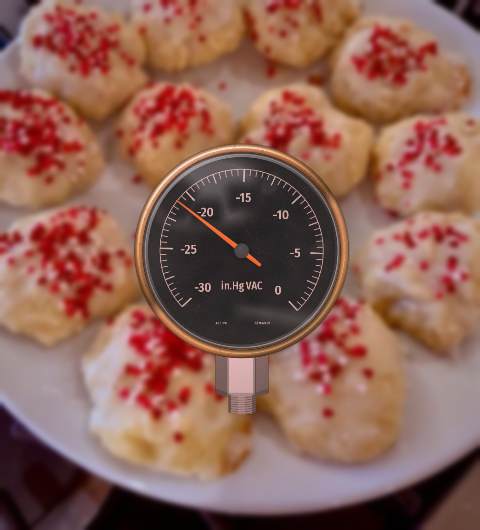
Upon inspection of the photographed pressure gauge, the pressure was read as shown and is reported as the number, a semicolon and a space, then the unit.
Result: -21; inHg
